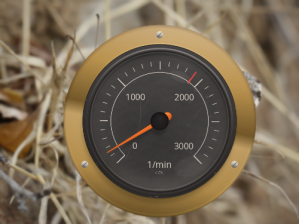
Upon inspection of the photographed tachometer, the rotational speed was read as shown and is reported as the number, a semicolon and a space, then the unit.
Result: 150; rpm
